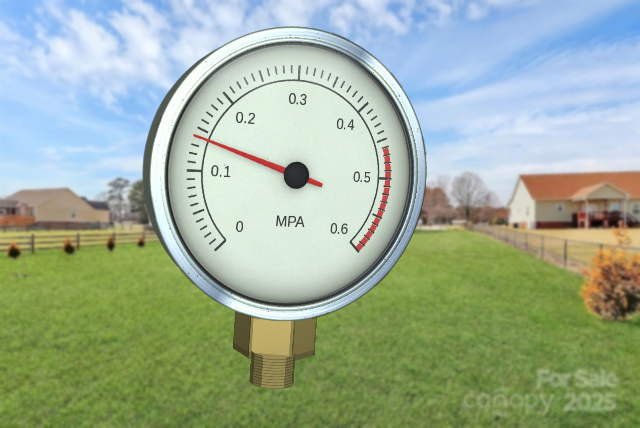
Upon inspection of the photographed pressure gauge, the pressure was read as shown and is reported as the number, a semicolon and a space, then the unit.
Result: 0.14; MPa
